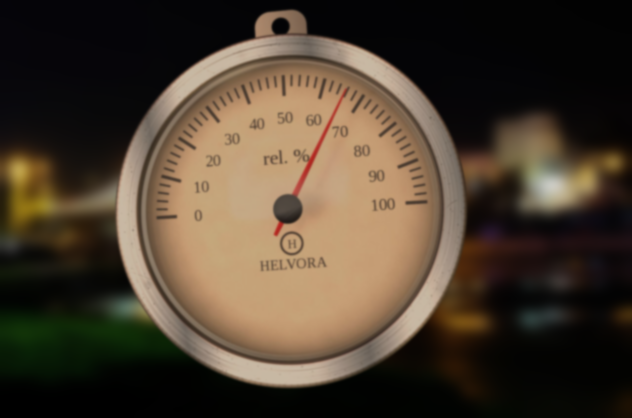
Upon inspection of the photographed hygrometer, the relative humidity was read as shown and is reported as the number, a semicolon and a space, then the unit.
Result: 66; %
